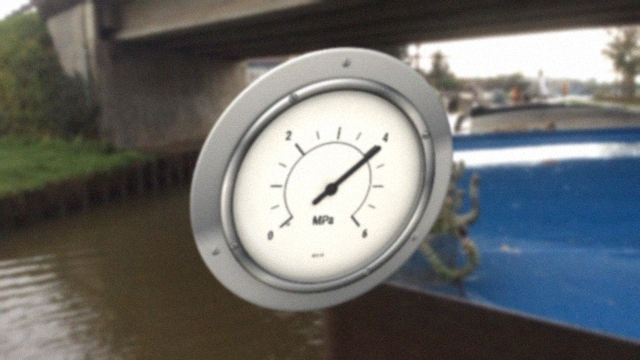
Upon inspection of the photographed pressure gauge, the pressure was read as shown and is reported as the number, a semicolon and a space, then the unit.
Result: 4; MPa
